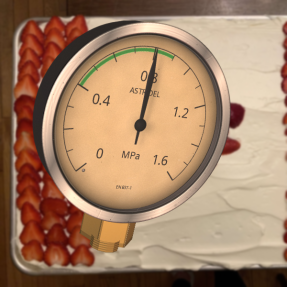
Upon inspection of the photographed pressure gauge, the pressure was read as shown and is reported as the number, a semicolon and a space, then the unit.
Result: 0.8; MPa
